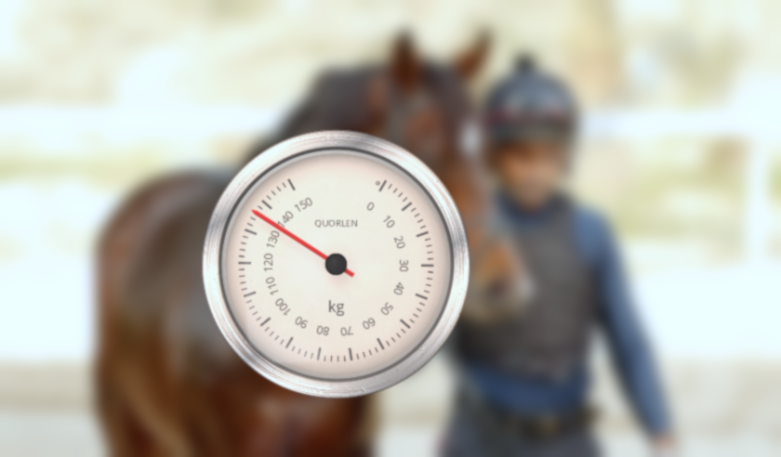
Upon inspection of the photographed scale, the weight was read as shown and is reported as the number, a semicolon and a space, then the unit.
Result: 136; kg
